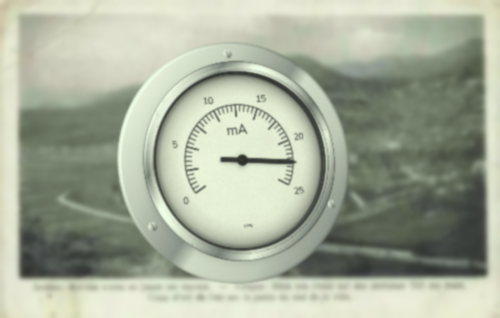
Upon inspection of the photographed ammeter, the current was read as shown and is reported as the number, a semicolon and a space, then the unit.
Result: 22.5; mA
